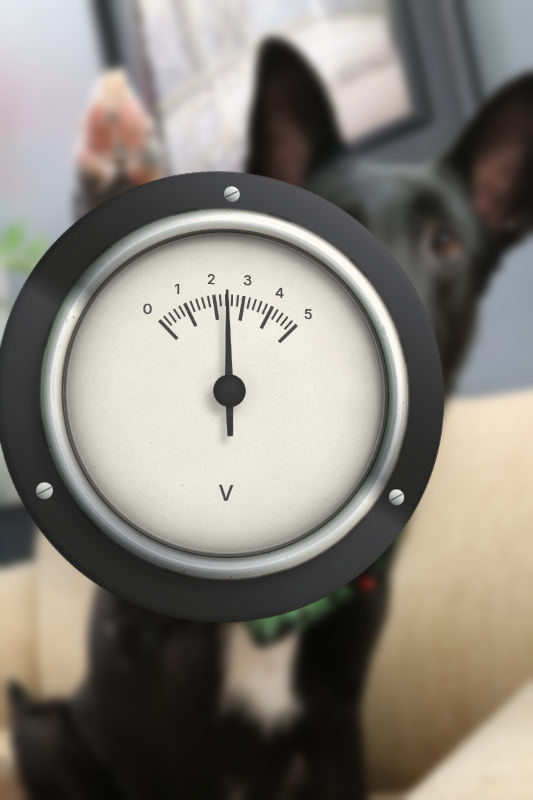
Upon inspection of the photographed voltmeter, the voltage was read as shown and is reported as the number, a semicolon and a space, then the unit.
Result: 2.4; V
